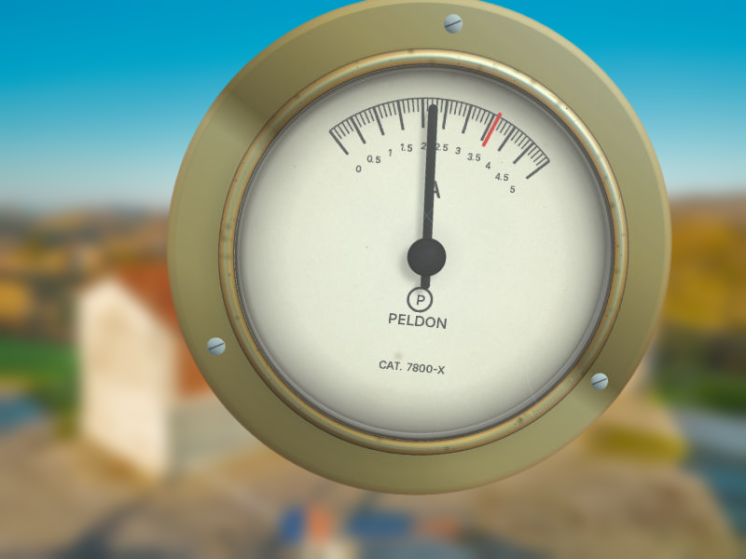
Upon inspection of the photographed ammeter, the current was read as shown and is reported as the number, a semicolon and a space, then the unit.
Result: 2.2; A
